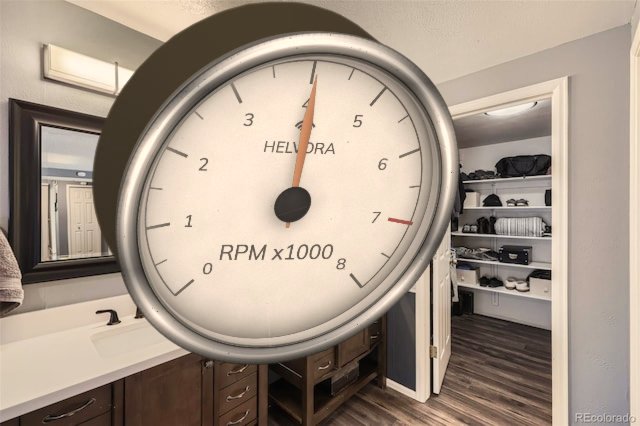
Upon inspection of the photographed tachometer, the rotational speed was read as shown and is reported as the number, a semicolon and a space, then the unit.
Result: 4000; rpm
